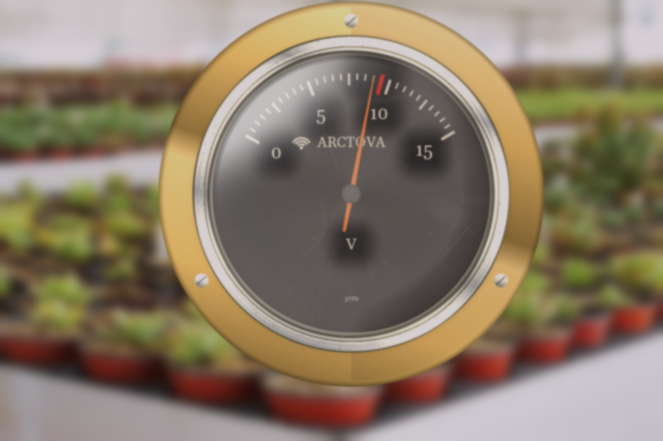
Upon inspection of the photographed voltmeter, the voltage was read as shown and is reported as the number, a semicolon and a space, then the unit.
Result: 9; V
